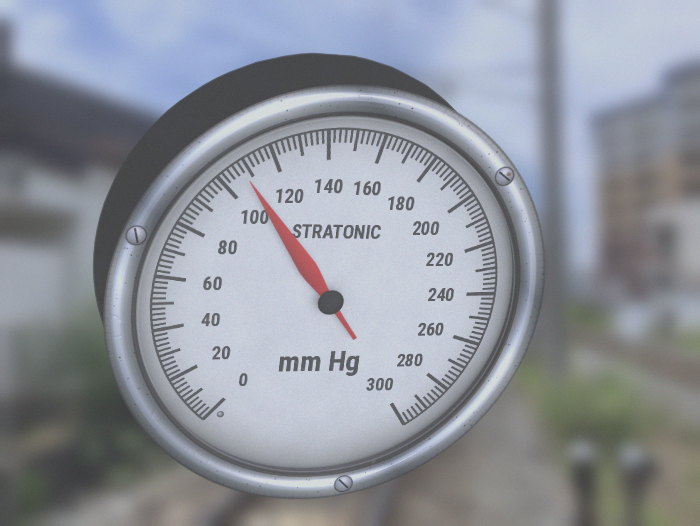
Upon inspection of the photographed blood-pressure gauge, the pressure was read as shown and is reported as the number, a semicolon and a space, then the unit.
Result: 108; mmHg
